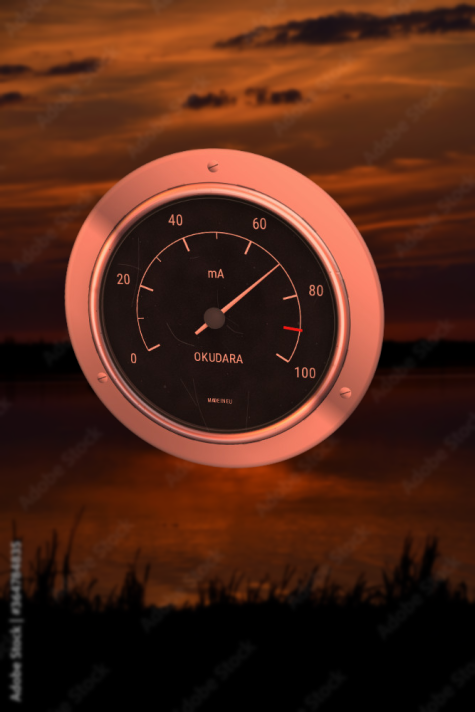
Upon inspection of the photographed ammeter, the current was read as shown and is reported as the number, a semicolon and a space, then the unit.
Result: 70; mA
